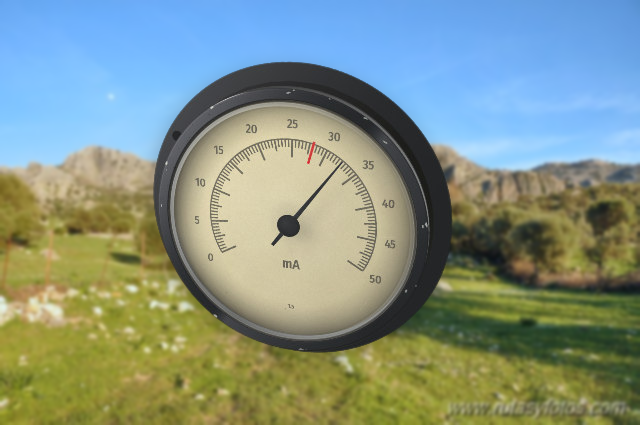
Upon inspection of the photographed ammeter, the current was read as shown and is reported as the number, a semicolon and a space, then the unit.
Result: 32.5; mA
